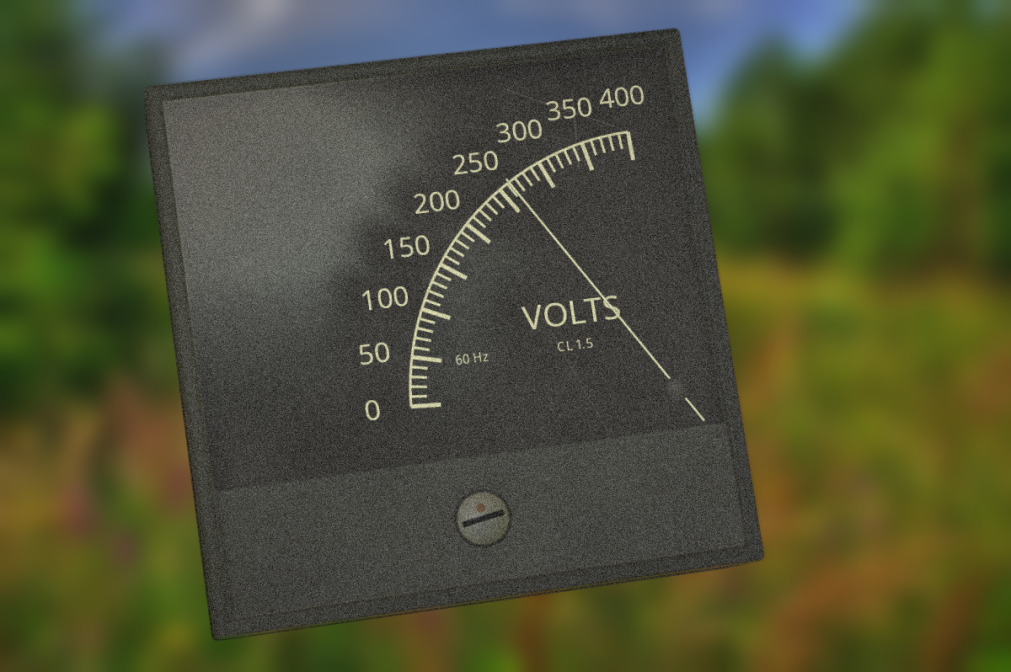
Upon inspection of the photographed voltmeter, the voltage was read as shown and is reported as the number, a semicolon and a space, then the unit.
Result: 260; V
